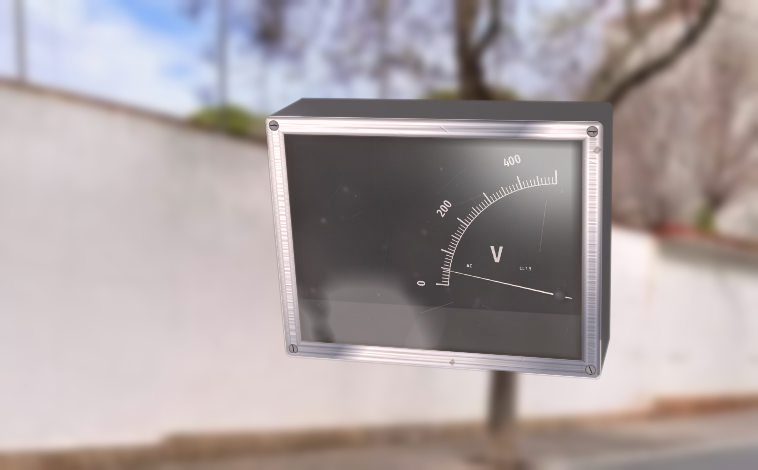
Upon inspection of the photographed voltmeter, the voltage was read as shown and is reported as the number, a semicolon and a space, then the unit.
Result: 50; V
